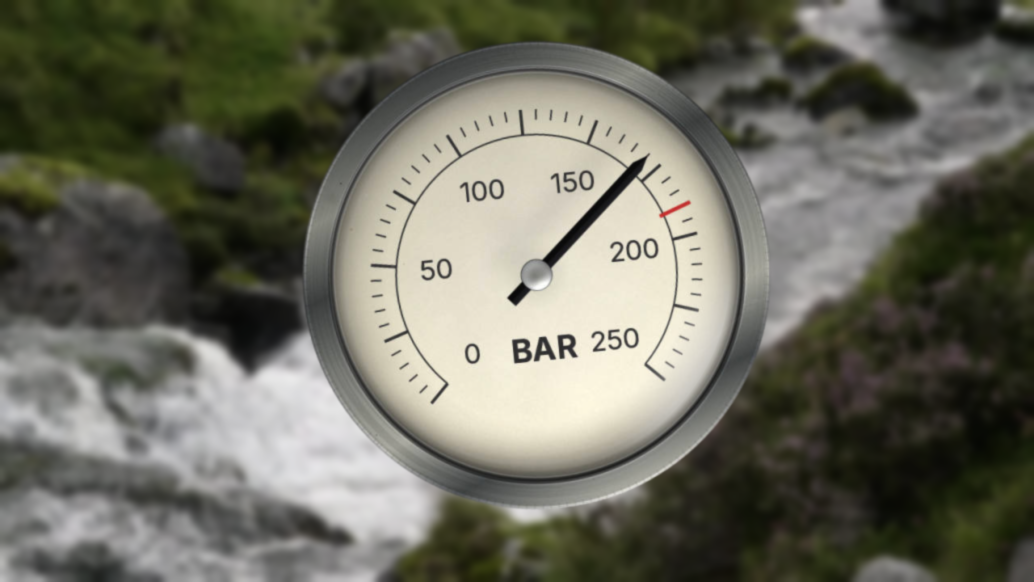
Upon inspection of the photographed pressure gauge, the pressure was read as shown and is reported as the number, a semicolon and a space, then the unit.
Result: 170; bar
